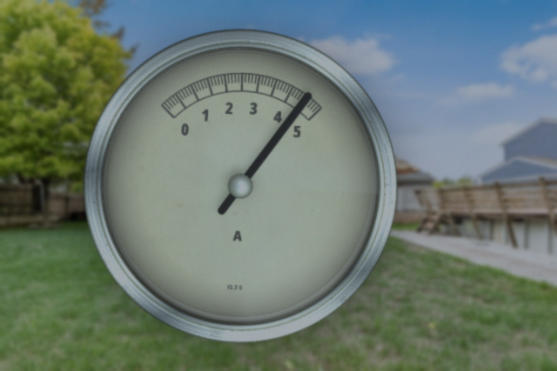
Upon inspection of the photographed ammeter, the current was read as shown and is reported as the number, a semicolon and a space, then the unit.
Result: 4.5; A
